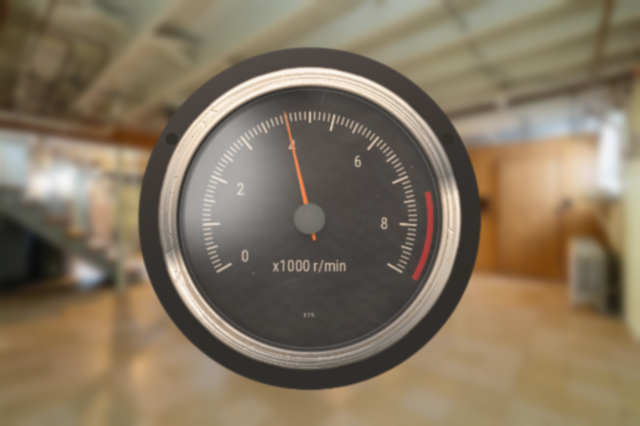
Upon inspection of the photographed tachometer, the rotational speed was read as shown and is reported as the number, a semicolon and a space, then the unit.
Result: 4000; rpm
